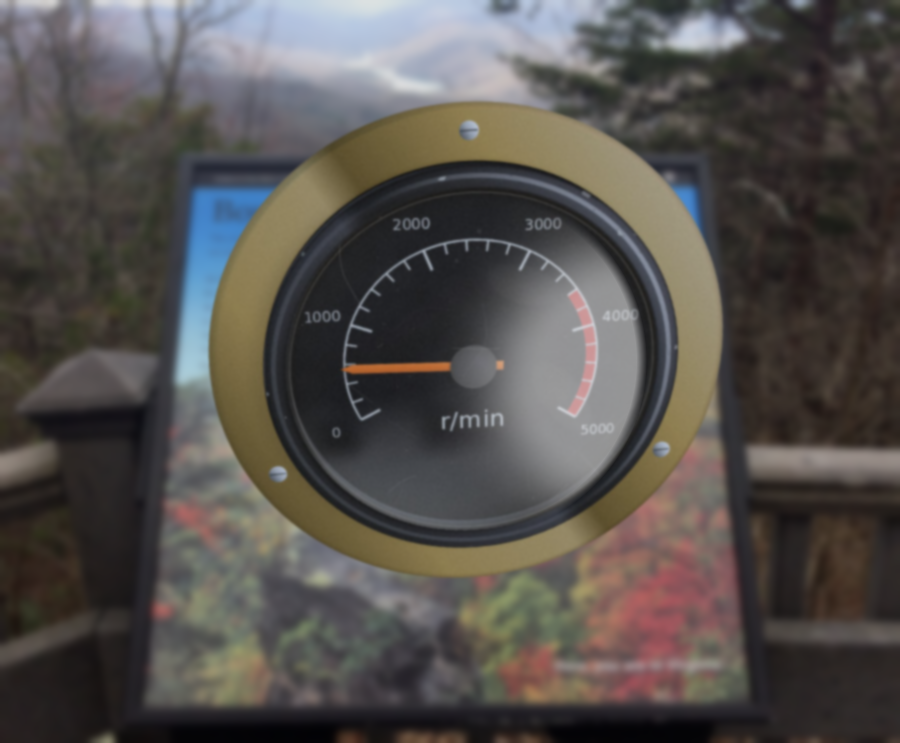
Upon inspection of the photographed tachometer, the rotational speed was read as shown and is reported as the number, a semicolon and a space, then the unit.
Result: 600; rpm
